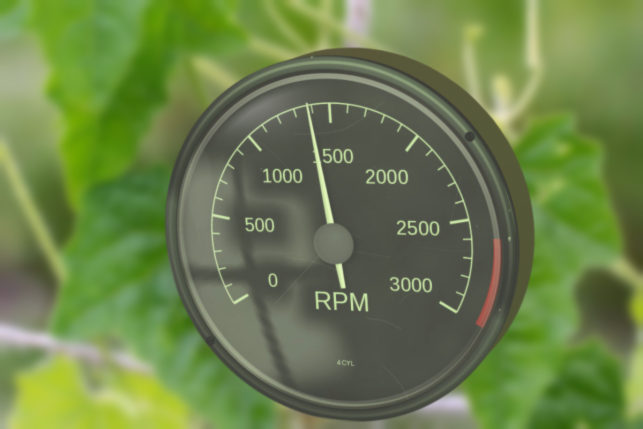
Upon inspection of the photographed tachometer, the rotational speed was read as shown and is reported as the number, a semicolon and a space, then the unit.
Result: 1400; rpm
